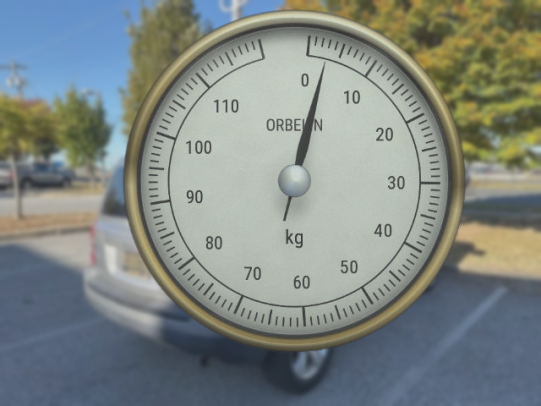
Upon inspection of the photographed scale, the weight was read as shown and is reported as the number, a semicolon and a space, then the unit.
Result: 3; kg
